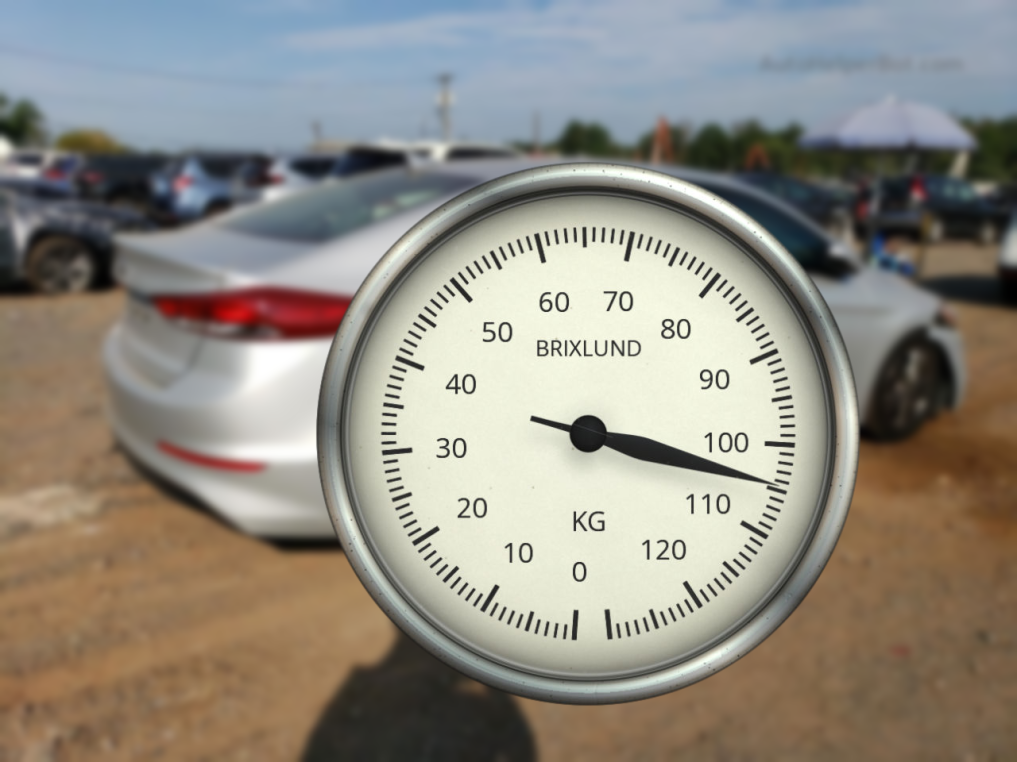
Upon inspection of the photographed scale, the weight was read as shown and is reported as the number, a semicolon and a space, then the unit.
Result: 104.5; kg
